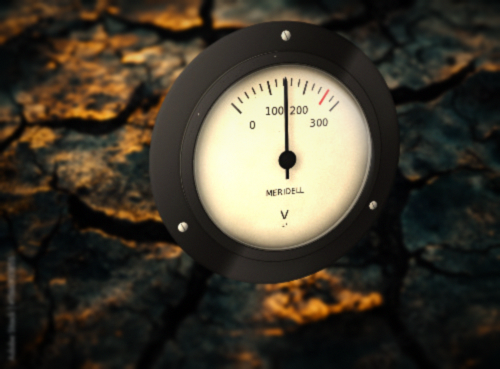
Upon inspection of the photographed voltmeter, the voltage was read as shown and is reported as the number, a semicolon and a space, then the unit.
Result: 140; V
